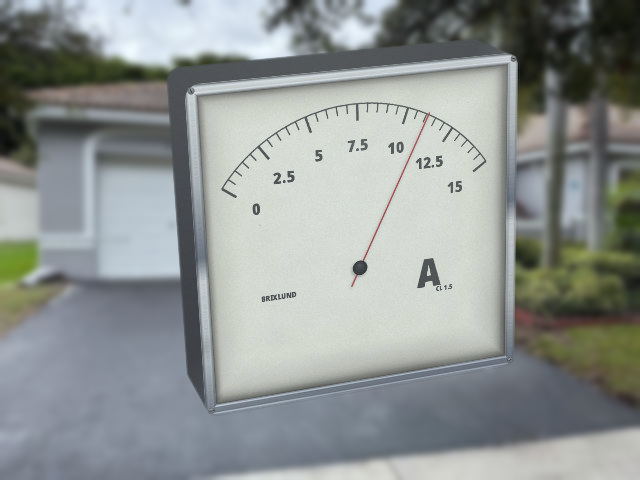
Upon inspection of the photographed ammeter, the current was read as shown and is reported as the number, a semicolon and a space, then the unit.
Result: 11; A
